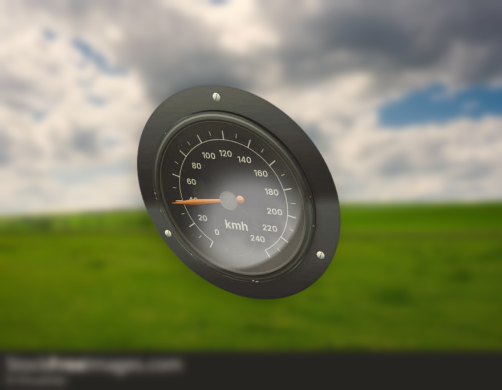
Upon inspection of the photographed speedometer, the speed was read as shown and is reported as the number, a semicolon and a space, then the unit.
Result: 40; km/h
